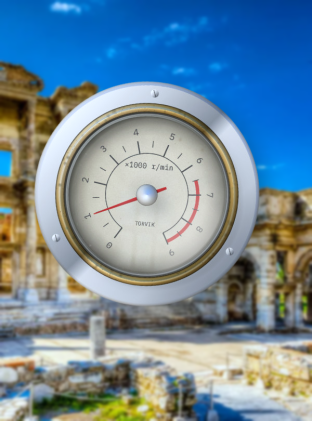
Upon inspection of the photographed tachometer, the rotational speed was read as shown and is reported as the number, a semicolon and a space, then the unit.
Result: 1000; rpm
